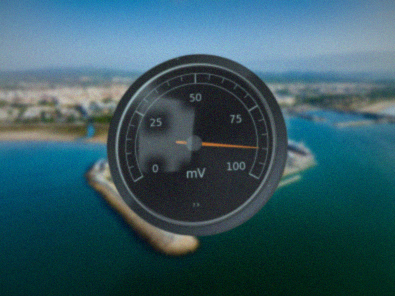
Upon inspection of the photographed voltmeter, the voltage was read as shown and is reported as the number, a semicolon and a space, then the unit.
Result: 90; mV
